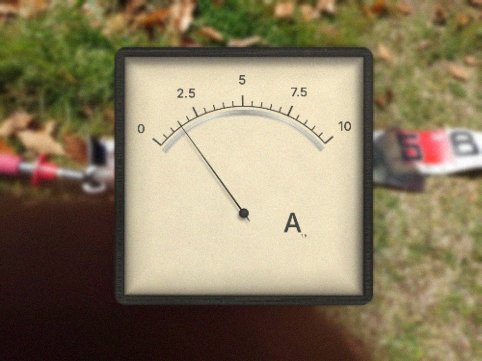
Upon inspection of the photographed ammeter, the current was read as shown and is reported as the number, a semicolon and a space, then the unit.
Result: 1.5; A
